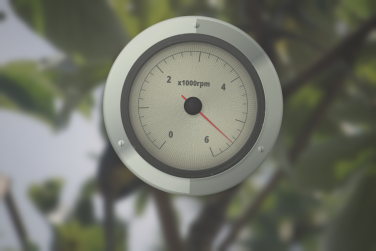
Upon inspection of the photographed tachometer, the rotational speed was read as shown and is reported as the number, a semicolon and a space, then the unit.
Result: 5500; rpm
